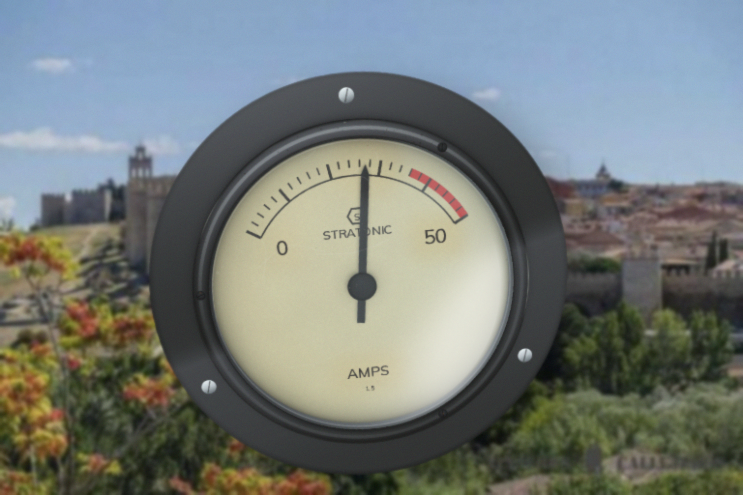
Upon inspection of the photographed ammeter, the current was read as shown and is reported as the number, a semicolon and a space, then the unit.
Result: 27; A
